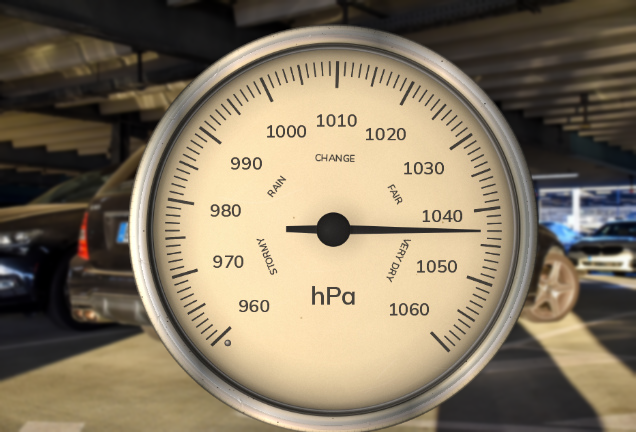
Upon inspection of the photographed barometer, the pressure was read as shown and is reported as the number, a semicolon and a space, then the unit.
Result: 1043; hPa
